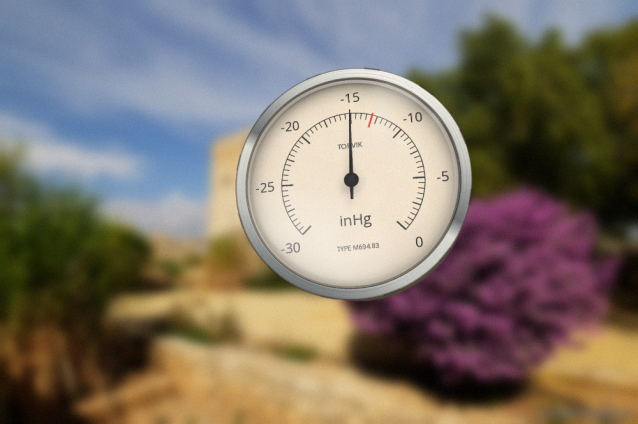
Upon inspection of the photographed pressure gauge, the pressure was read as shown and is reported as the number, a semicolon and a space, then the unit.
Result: -15; inHg
